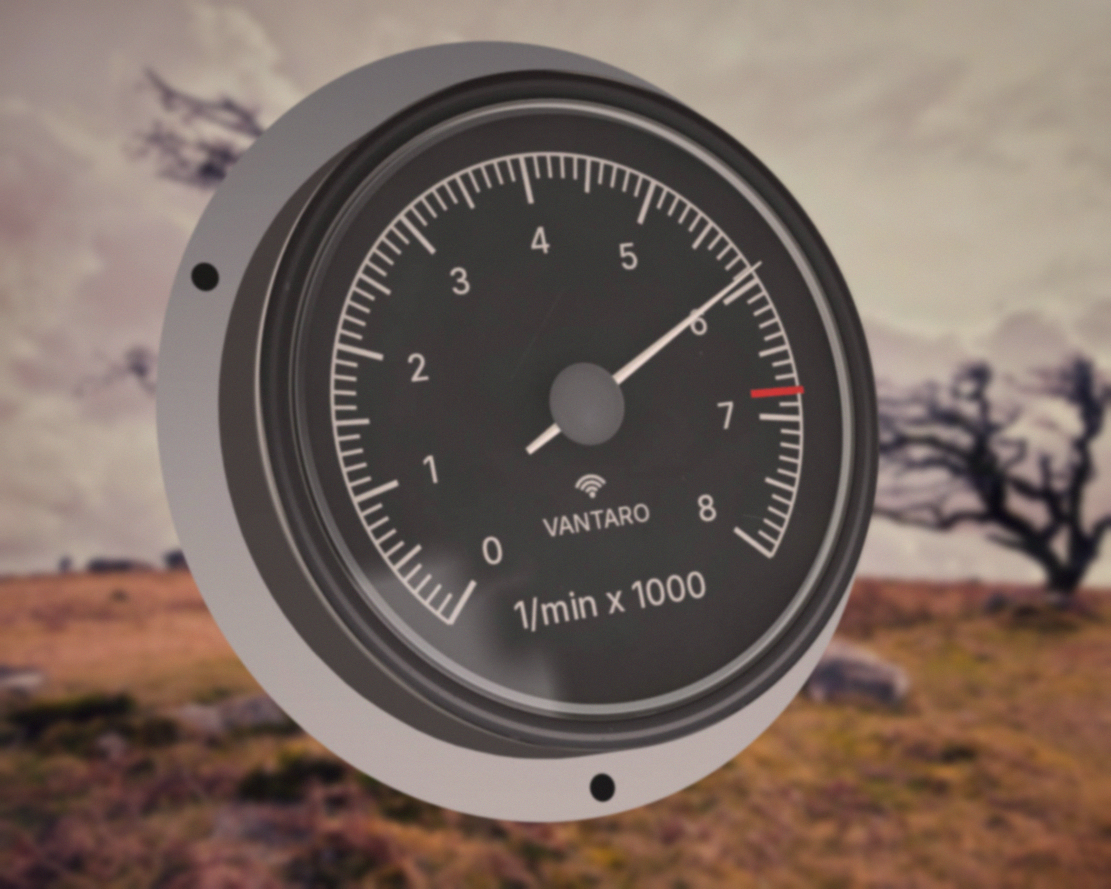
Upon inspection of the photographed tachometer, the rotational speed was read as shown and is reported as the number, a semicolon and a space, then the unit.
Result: 5900; rpm
